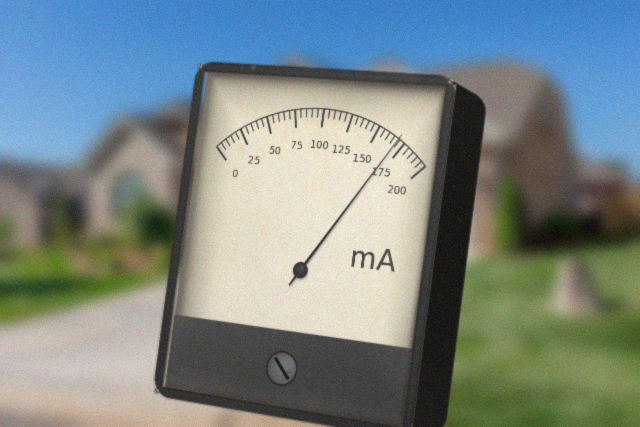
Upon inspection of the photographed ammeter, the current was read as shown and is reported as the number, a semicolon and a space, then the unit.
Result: 170; mA
